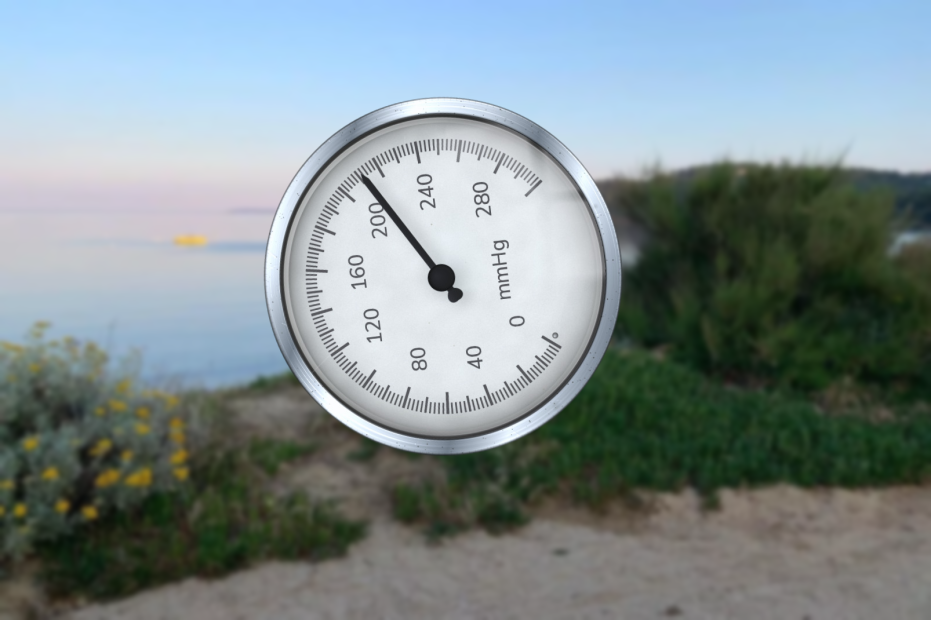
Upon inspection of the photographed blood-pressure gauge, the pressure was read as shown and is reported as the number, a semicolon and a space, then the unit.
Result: 212; mmHg
